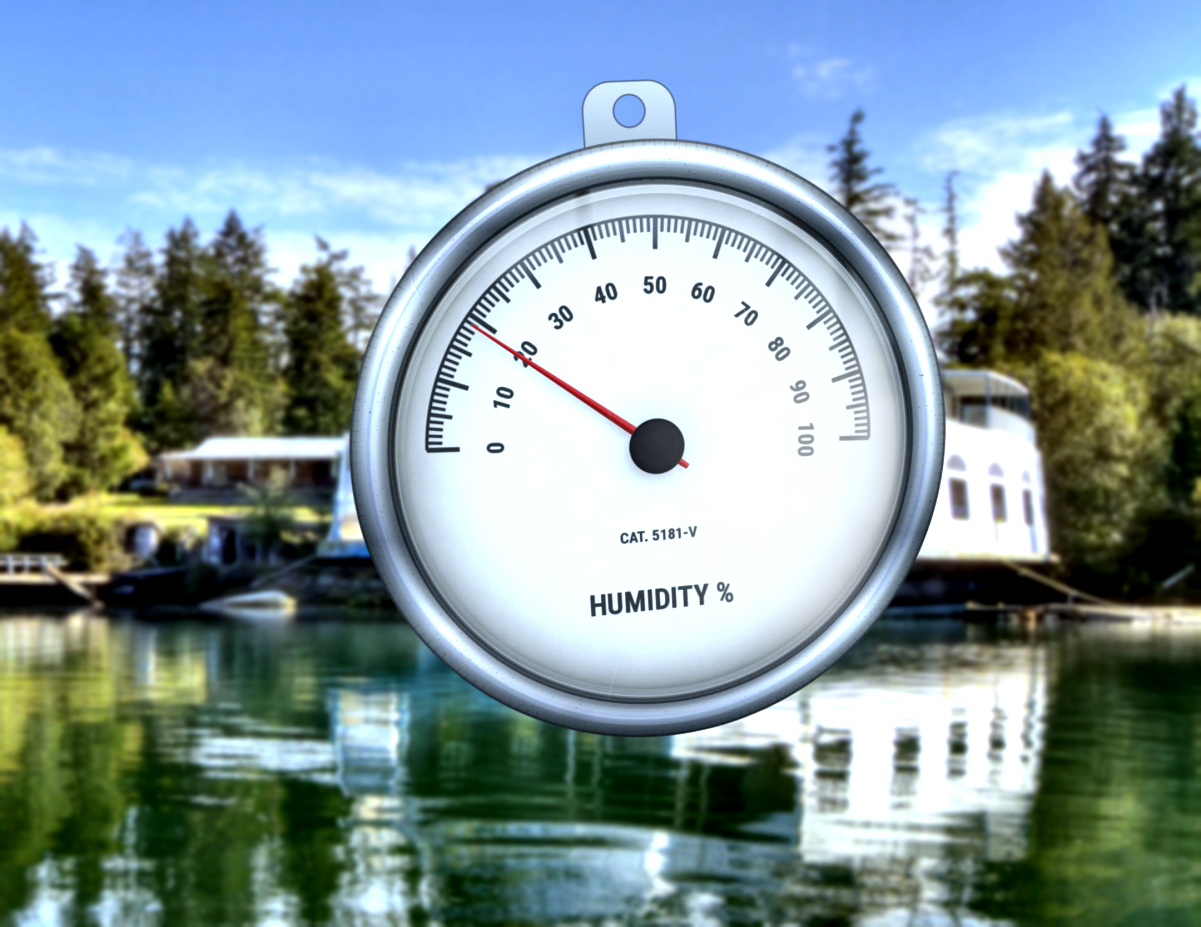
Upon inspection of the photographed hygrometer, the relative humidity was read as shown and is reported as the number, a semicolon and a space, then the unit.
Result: 19; %
